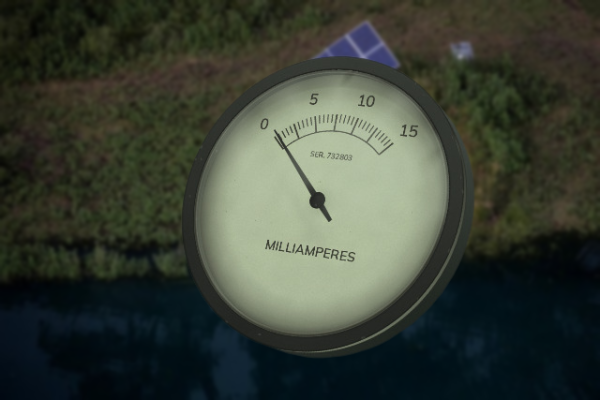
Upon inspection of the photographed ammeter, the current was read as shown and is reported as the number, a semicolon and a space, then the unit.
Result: 0.5; mA
